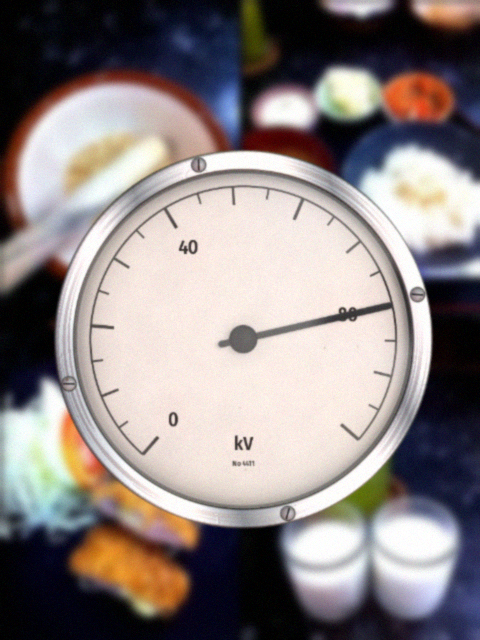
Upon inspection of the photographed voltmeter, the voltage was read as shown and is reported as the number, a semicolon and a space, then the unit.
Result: 80; kV
